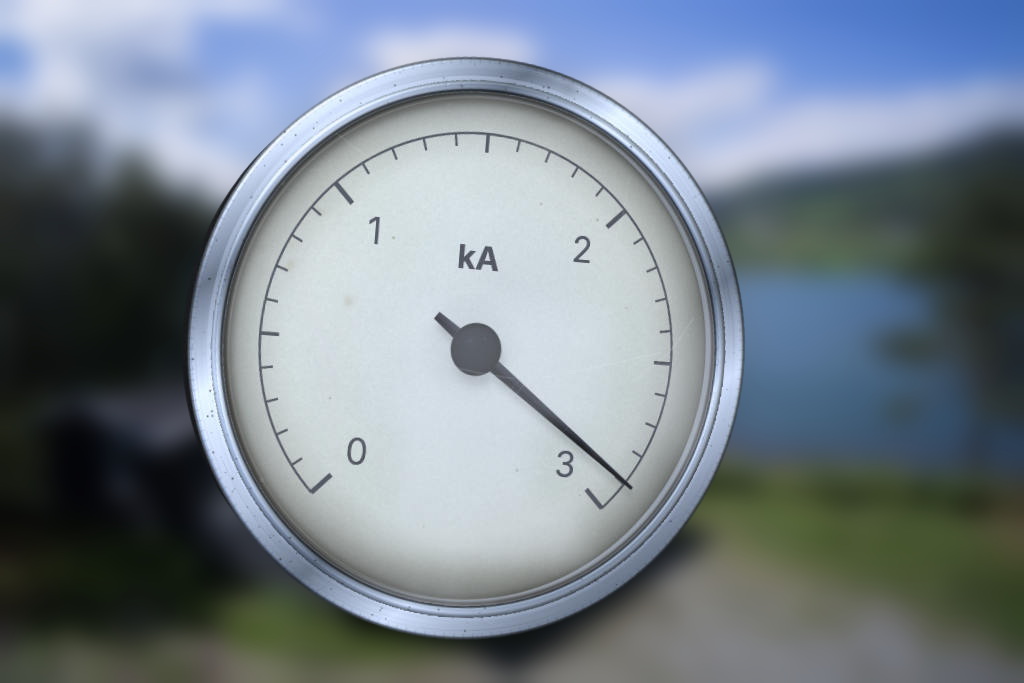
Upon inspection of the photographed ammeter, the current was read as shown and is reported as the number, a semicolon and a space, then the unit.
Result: 2.9; kA
